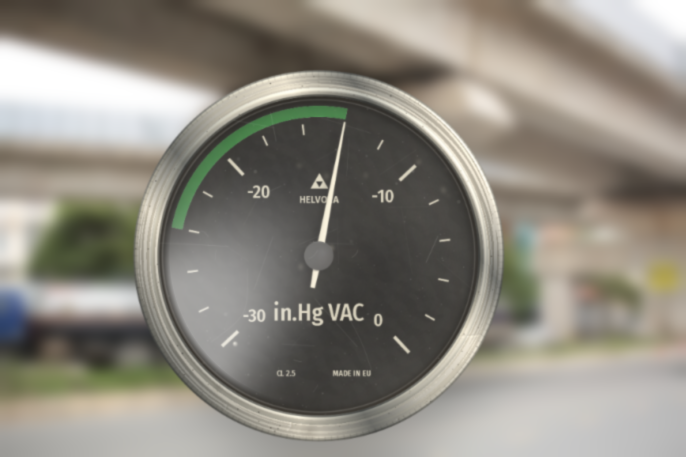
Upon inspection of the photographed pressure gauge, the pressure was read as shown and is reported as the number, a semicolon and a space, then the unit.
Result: -14; inHg
